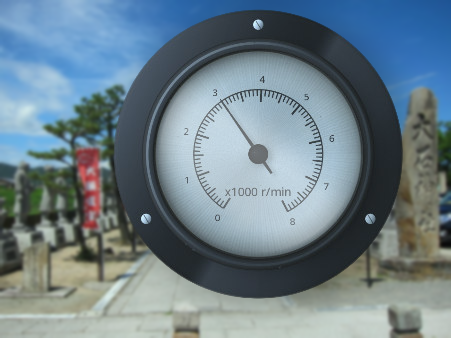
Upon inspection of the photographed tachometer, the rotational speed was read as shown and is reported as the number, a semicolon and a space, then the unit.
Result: 3000; rpm
